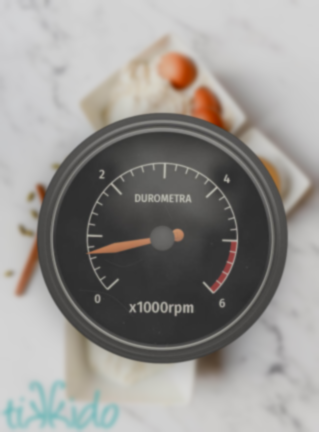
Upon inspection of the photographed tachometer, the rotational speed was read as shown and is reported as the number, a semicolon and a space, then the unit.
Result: 700; rpm
